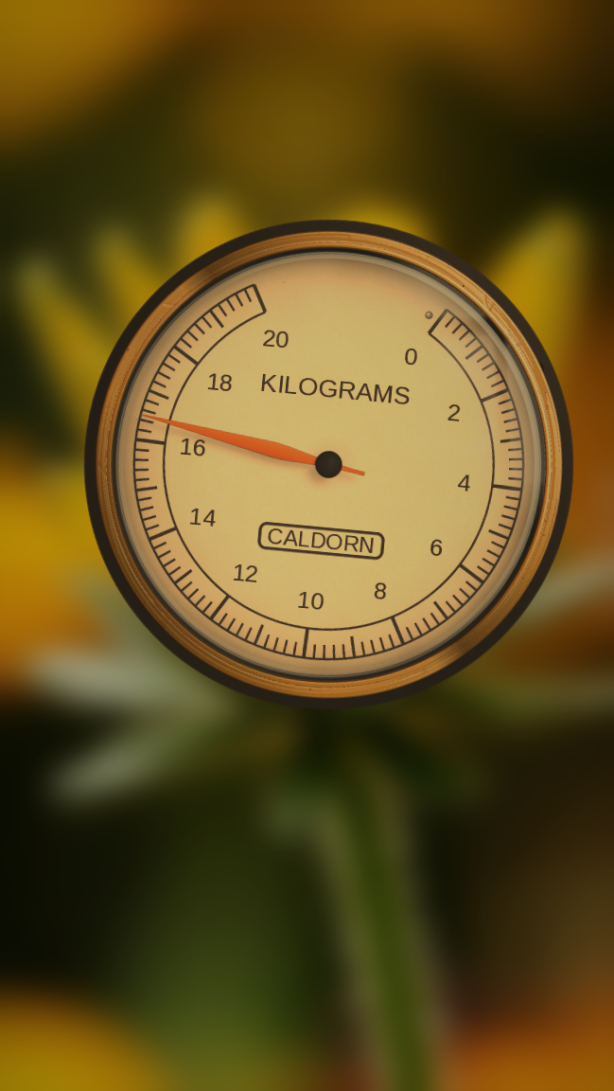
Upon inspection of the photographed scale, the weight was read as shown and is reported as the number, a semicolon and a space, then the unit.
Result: 16.5; kg
